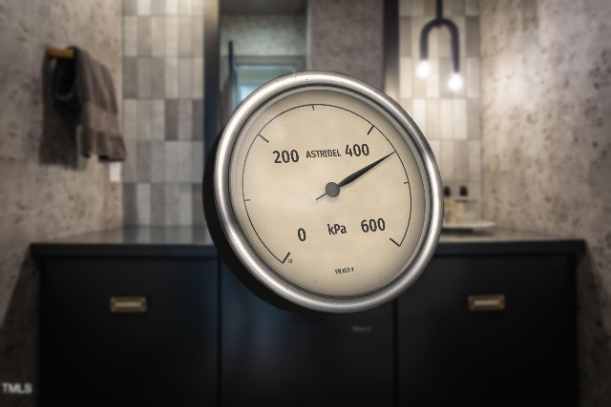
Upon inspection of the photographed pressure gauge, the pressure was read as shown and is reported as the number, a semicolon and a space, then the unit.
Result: 450; kPa
